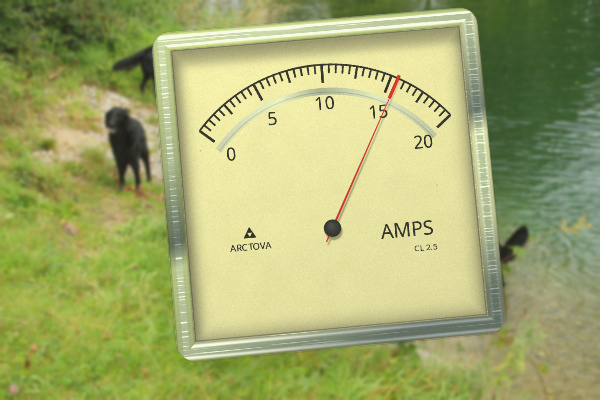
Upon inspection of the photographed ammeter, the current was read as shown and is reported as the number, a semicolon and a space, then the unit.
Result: 15.5; A
